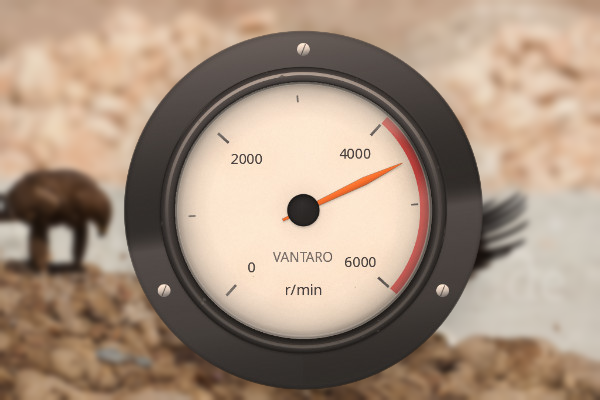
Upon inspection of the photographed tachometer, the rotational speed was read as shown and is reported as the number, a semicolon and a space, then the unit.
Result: 4500; rpm
